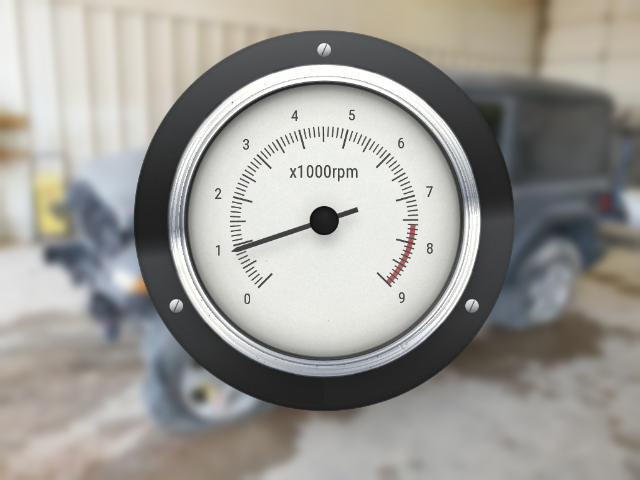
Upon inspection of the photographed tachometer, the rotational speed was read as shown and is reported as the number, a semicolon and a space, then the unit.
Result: 900; rpm
